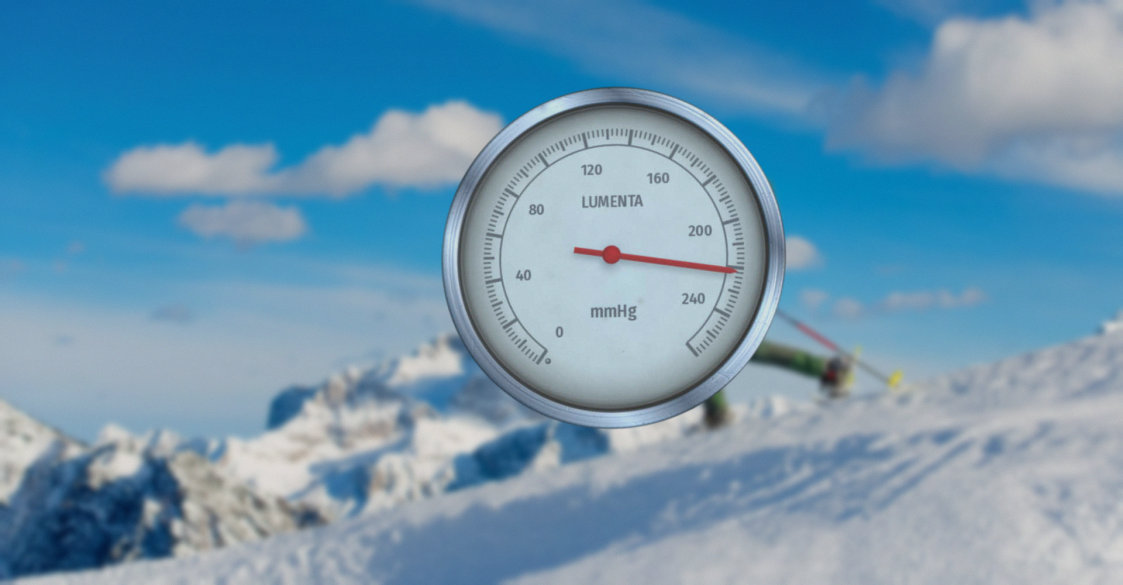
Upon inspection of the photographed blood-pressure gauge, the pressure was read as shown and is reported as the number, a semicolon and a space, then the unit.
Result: 222; mmHg
